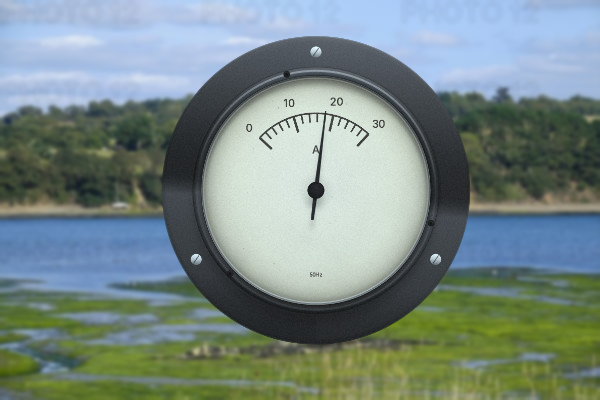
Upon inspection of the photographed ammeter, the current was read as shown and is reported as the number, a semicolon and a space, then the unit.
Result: 18; A
